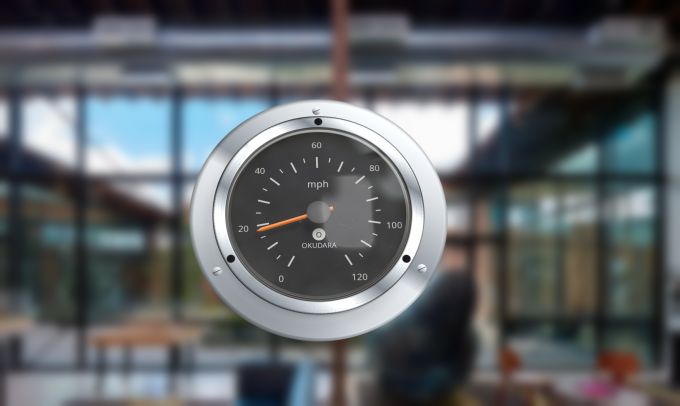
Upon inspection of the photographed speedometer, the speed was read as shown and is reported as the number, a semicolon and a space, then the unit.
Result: 17.5; mph
